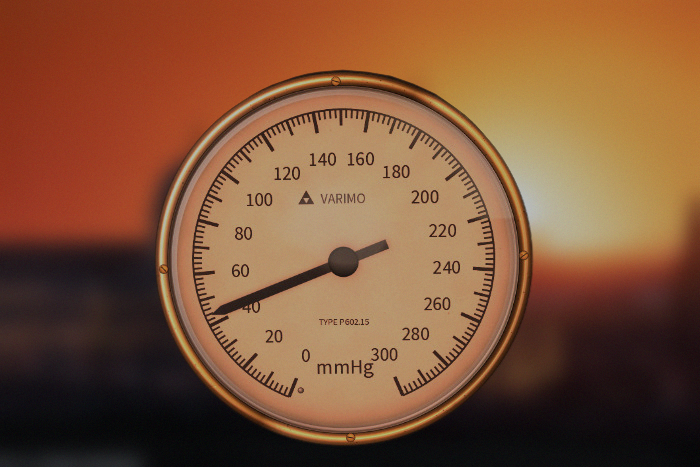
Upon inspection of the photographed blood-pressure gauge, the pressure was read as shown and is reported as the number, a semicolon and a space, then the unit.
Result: 44; mmHg
